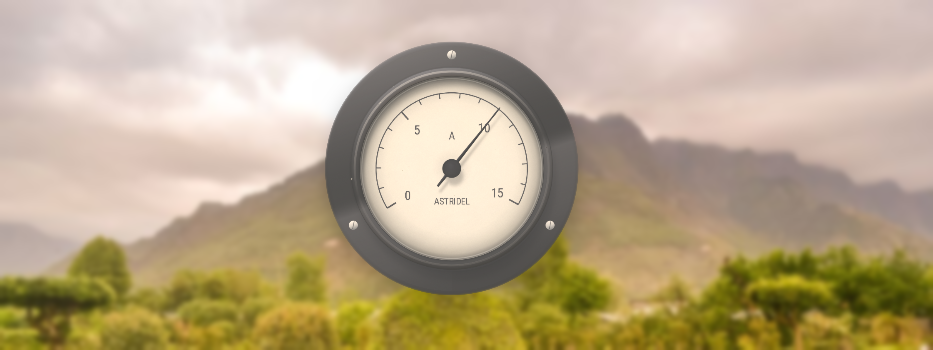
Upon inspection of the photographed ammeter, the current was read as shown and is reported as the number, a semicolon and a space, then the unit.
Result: 10; A
